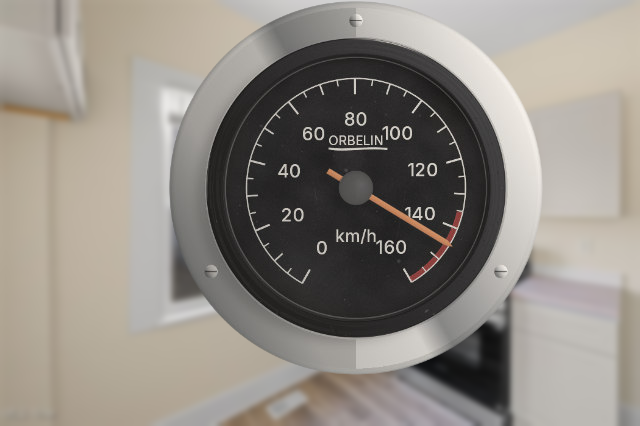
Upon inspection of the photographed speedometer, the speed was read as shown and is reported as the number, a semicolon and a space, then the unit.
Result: 145; km/h
